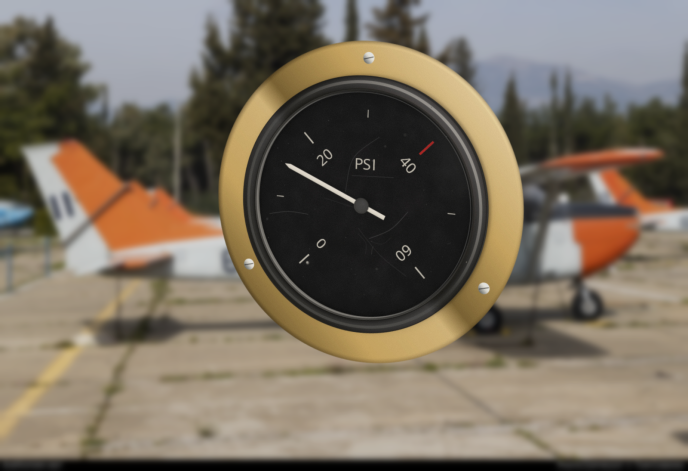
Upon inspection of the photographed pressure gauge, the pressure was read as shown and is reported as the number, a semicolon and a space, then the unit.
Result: 15; psi
